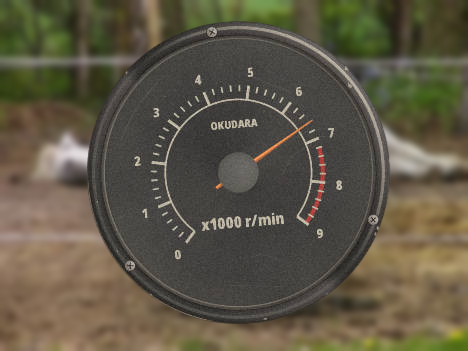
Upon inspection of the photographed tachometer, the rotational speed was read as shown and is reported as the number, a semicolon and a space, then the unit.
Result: 6600; rpm
